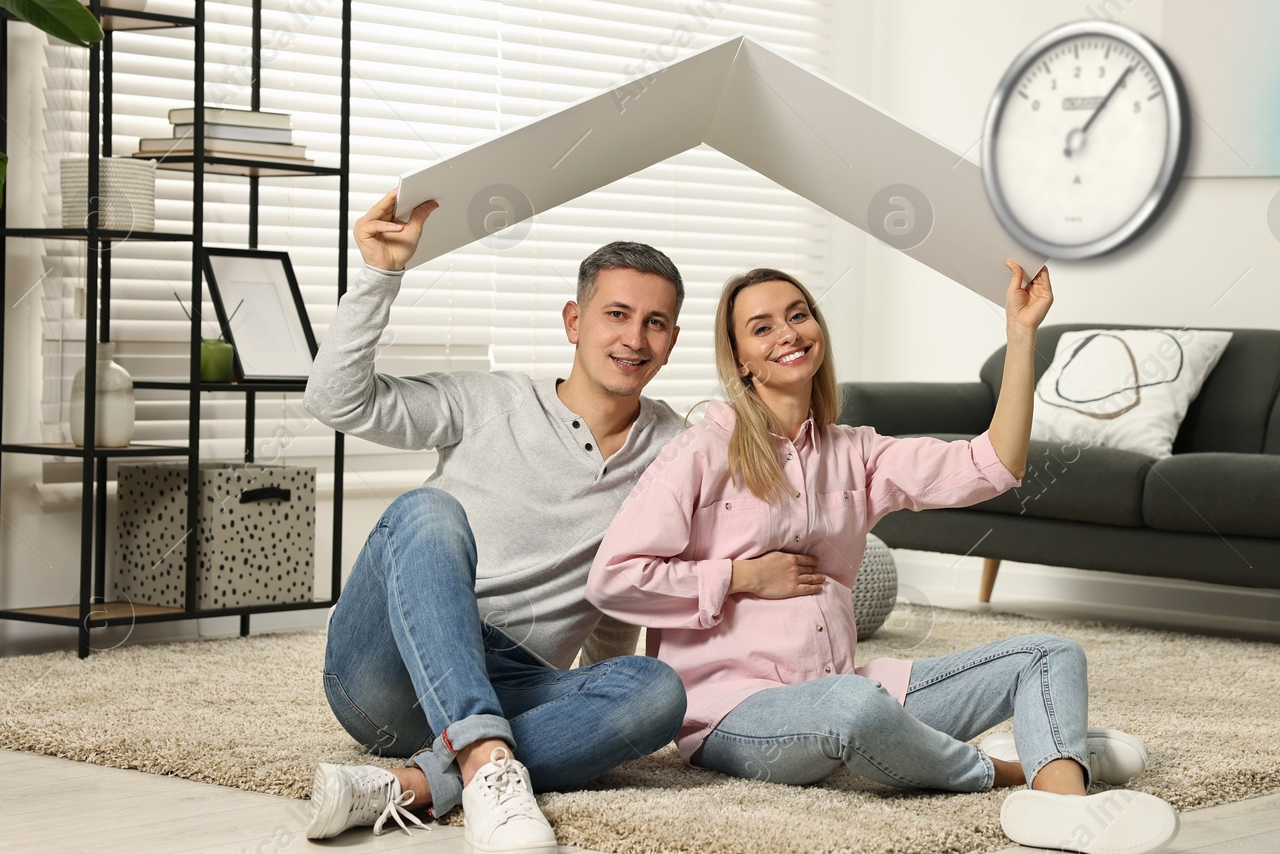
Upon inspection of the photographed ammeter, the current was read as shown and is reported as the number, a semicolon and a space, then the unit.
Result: 4; A
